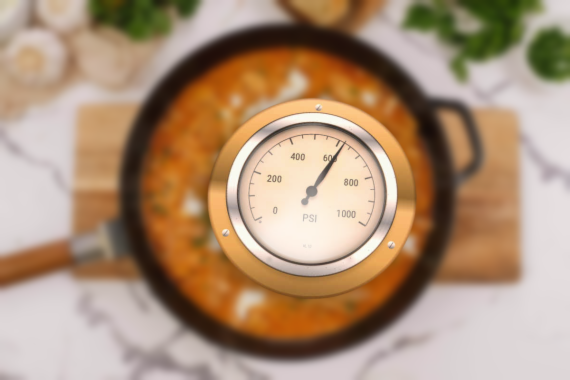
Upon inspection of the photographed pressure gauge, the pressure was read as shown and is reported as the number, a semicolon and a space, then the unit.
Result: 625; psi
